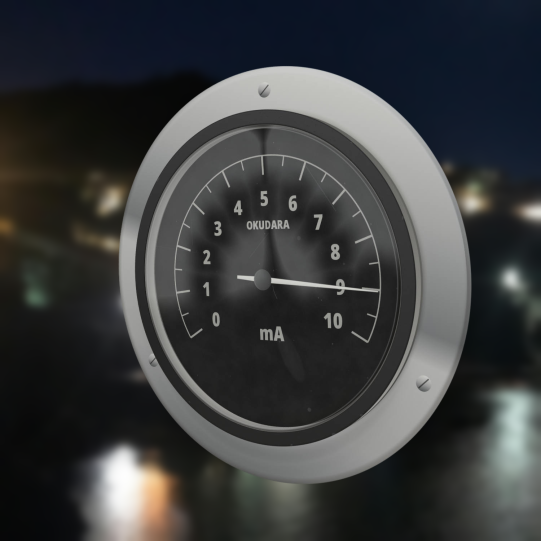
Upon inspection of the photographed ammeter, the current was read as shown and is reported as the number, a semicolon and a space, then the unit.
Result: 9; mA
